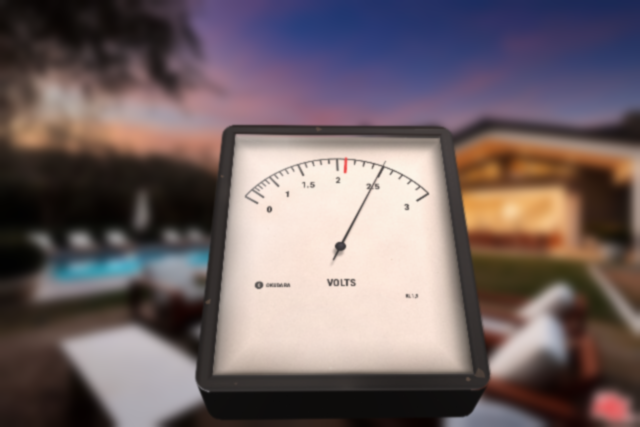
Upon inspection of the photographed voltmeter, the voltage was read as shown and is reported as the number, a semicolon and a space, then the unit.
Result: 2.5; V
